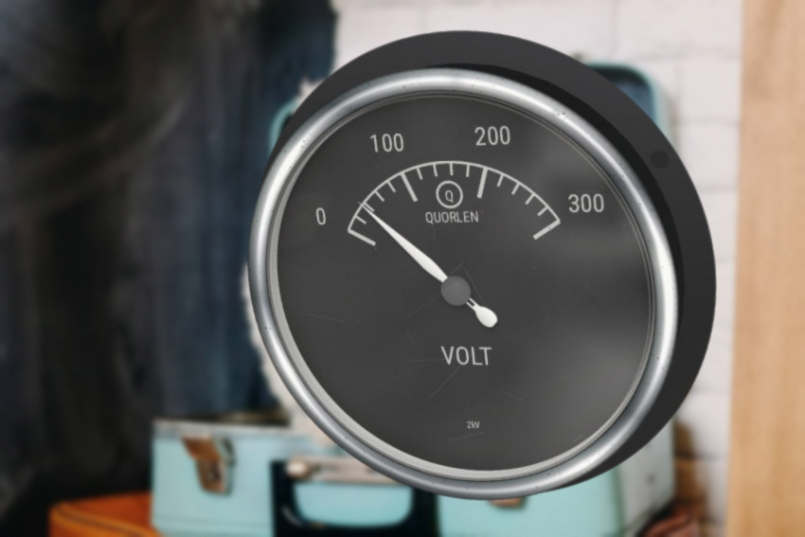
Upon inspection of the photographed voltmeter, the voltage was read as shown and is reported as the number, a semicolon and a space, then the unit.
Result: 40; V
